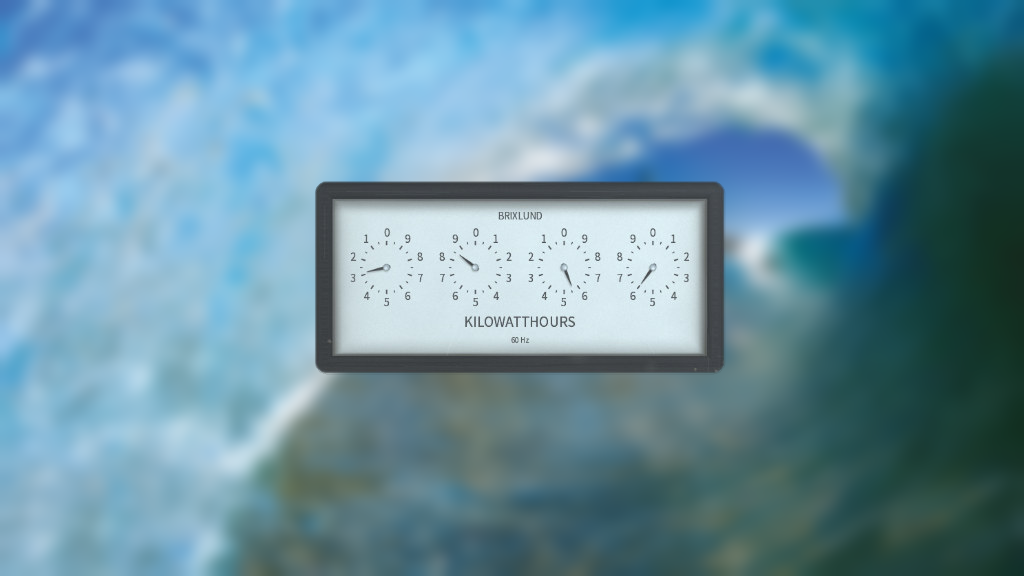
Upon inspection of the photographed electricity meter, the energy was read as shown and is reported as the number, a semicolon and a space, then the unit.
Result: 2856; kWh
